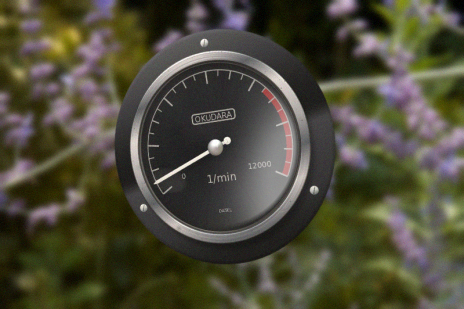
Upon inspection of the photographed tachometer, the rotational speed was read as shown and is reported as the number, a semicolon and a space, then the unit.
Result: 500; rpm
